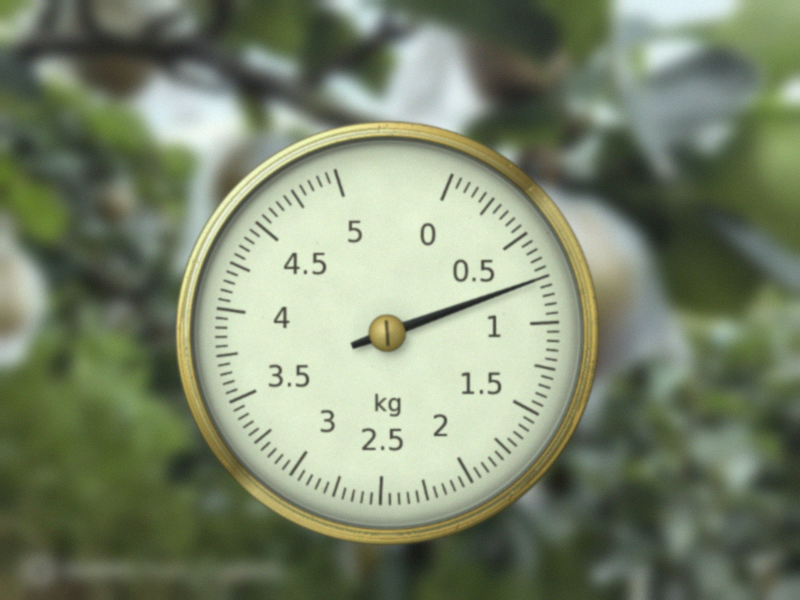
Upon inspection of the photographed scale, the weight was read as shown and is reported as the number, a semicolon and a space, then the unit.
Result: 0.75; kg
